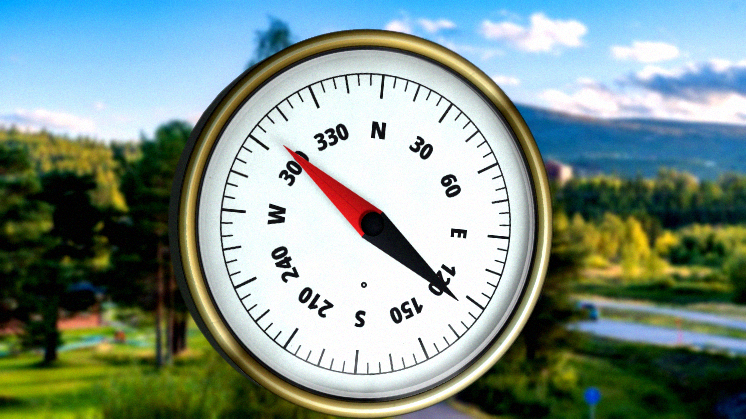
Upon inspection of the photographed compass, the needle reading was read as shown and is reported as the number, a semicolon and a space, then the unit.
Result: 305; °
